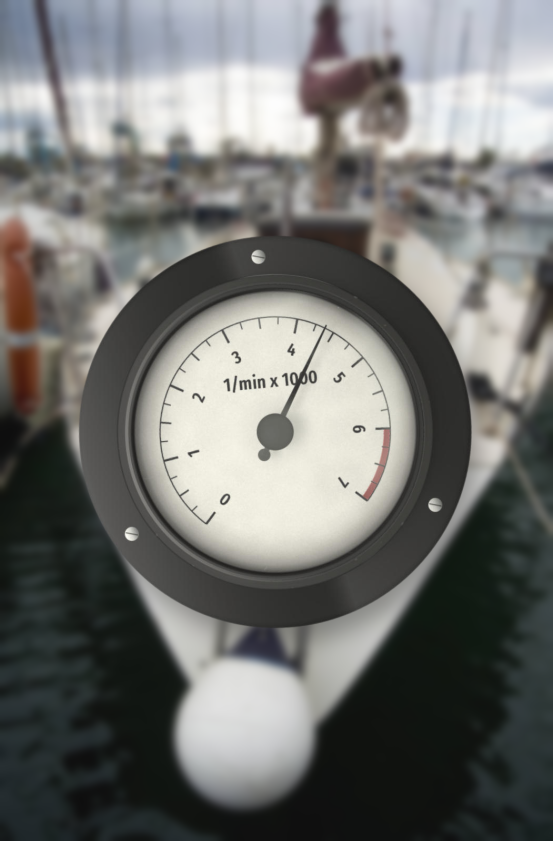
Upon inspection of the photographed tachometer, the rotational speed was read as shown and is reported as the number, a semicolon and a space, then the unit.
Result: 4375; rpm
